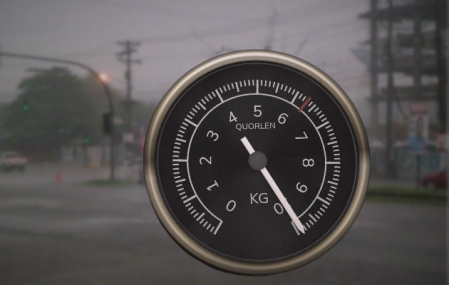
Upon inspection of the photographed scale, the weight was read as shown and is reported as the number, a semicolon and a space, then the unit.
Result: 9.9; kg
